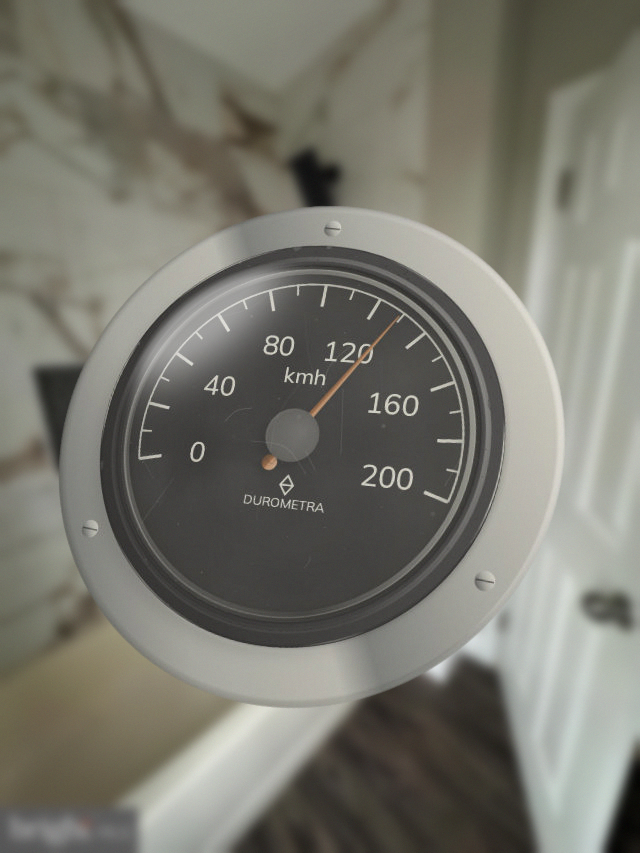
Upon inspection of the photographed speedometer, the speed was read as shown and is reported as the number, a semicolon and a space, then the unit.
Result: 130; km/h
